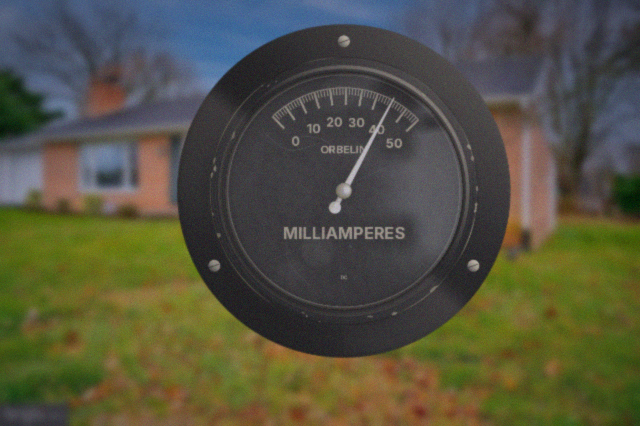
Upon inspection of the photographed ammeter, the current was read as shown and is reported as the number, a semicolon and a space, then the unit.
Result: 40; mA
